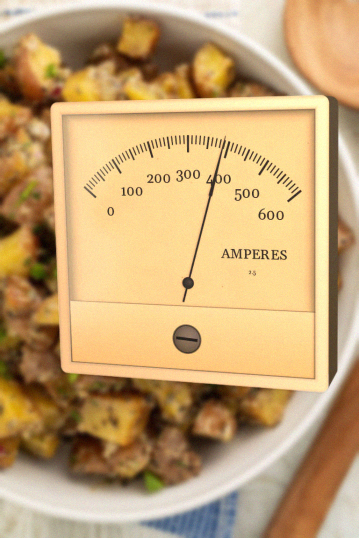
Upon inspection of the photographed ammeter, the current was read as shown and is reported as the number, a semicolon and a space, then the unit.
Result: 390; A
